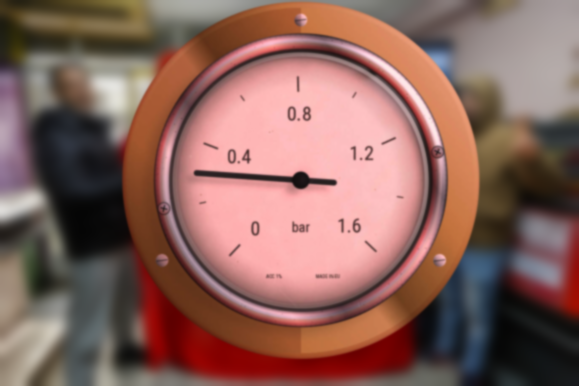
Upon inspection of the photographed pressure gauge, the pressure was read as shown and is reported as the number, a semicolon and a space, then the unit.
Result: 0.3; bar
